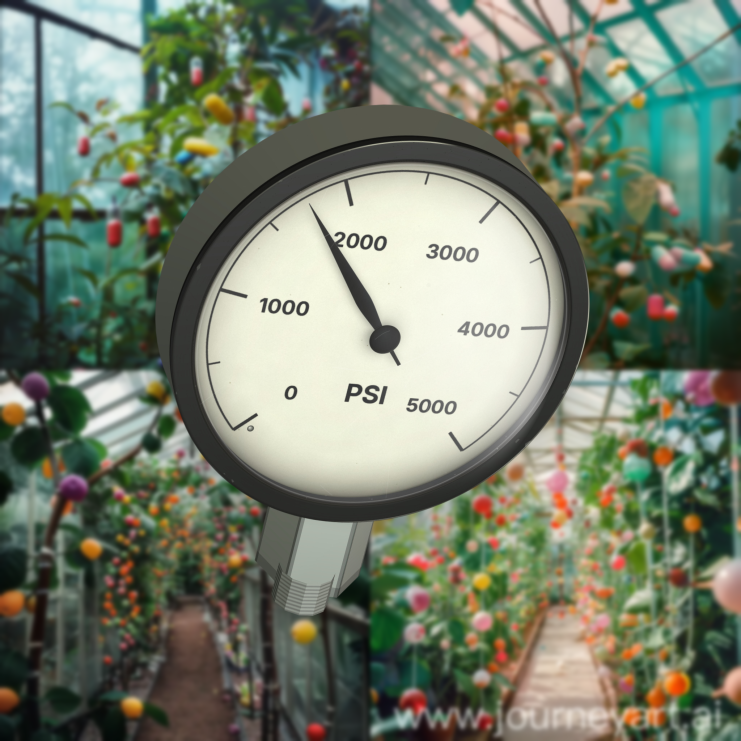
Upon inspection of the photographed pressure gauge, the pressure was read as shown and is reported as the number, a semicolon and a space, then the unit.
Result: 1750; psi
